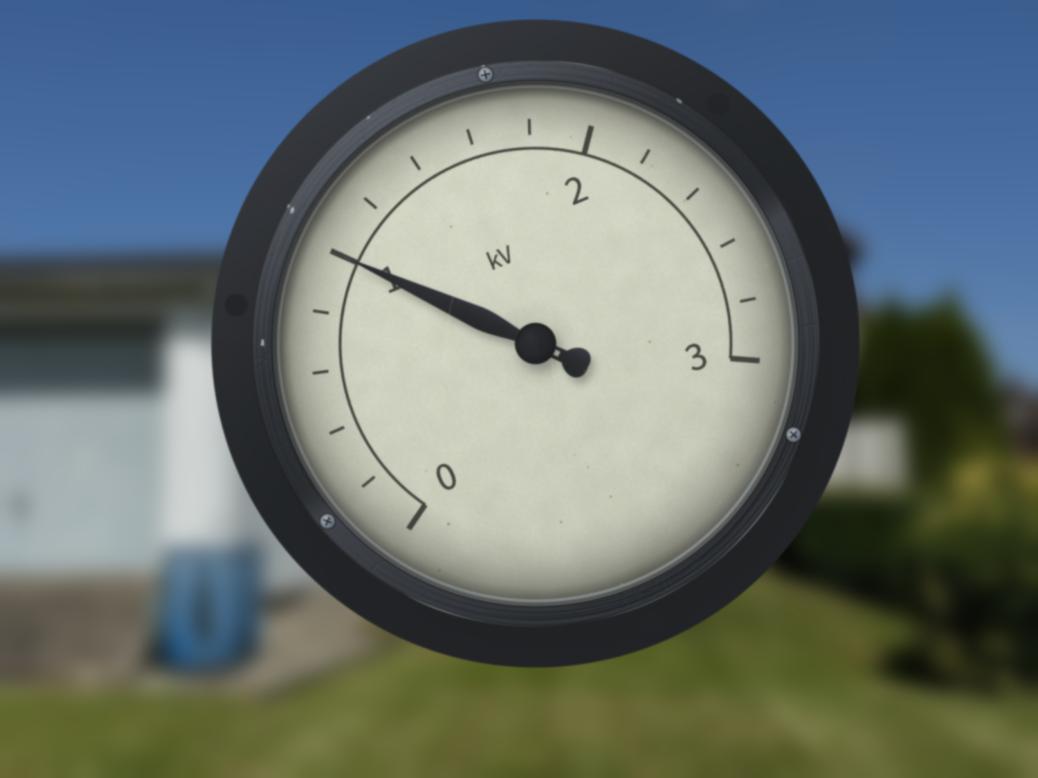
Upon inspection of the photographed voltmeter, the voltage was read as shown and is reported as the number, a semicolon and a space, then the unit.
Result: 1; kV
